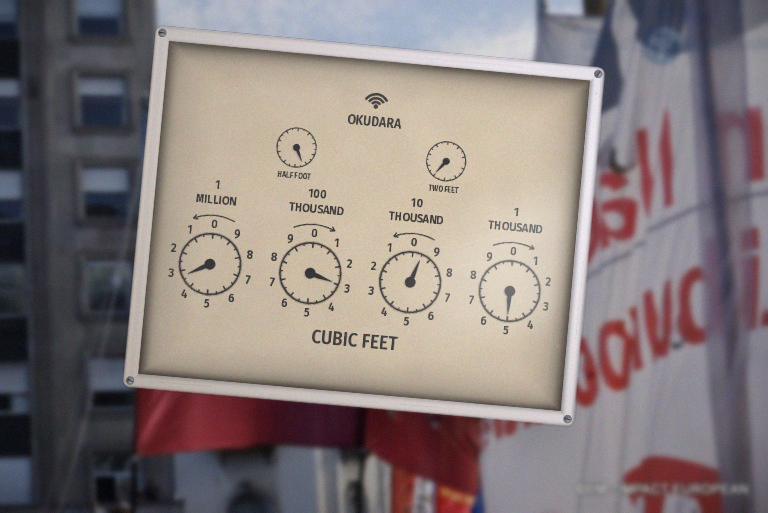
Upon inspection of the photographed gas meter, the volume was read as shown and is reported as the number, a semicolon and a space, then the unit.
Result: 329500; ft³
